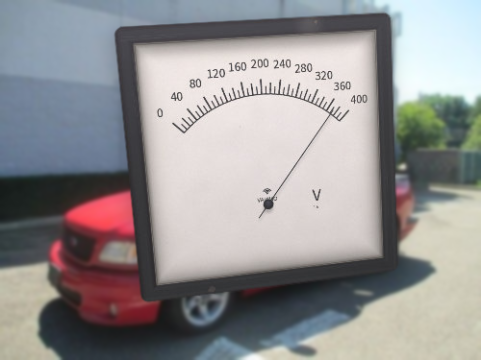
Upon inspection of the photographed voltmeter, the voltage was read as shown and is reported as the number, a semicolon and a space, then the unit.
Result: 370; V
